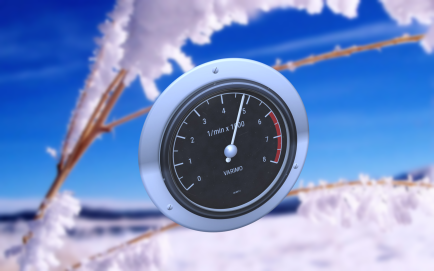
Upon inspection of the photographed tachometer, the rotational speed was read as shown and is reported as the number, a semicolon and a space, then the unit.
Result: 4750; rpm
